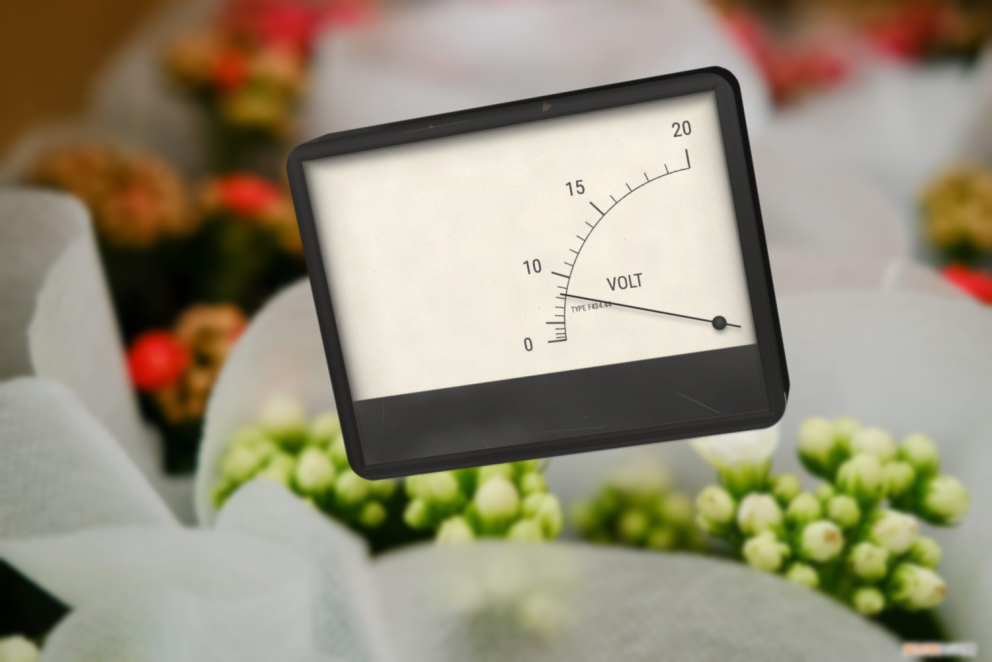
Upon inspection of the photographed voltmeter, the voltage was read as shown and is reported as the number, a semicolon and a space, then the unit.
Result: 8.5; V
